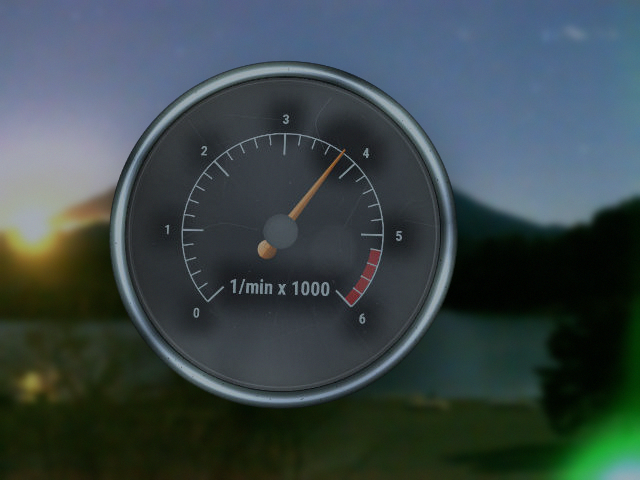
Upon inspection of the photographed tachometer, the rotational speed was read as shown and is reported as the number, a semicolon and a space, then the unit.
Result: 3800; rpm
